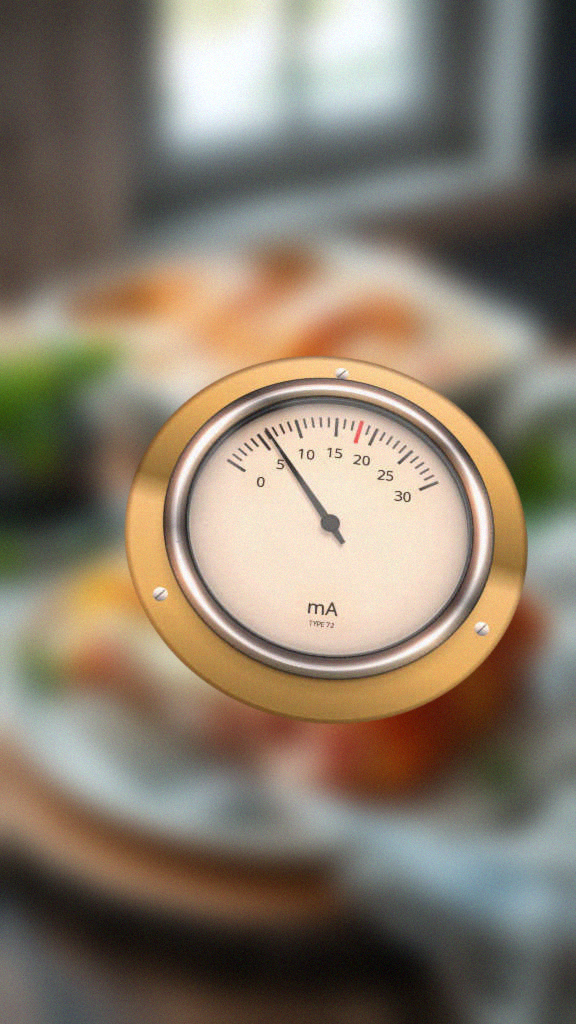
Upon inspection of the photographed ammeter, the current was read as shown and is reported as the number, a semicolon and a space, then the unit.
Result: 6; mA
